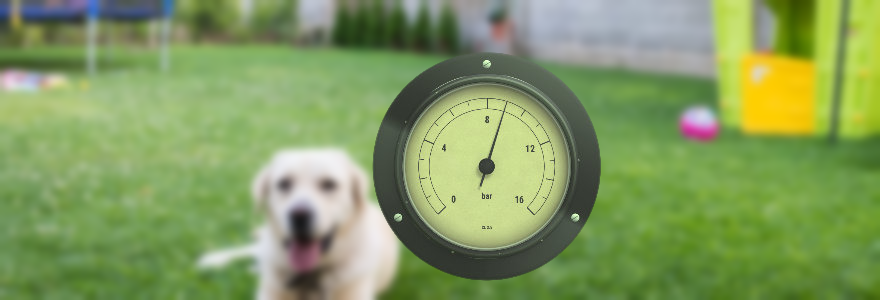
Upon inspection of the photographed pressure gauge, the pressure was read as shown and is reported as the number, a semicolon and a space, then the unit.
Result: 9; bar
